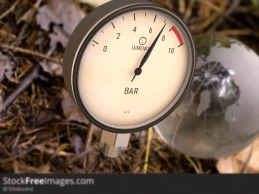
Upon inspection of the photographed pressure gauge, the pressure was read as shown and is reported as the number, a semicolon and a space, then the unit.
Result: 7; bar
